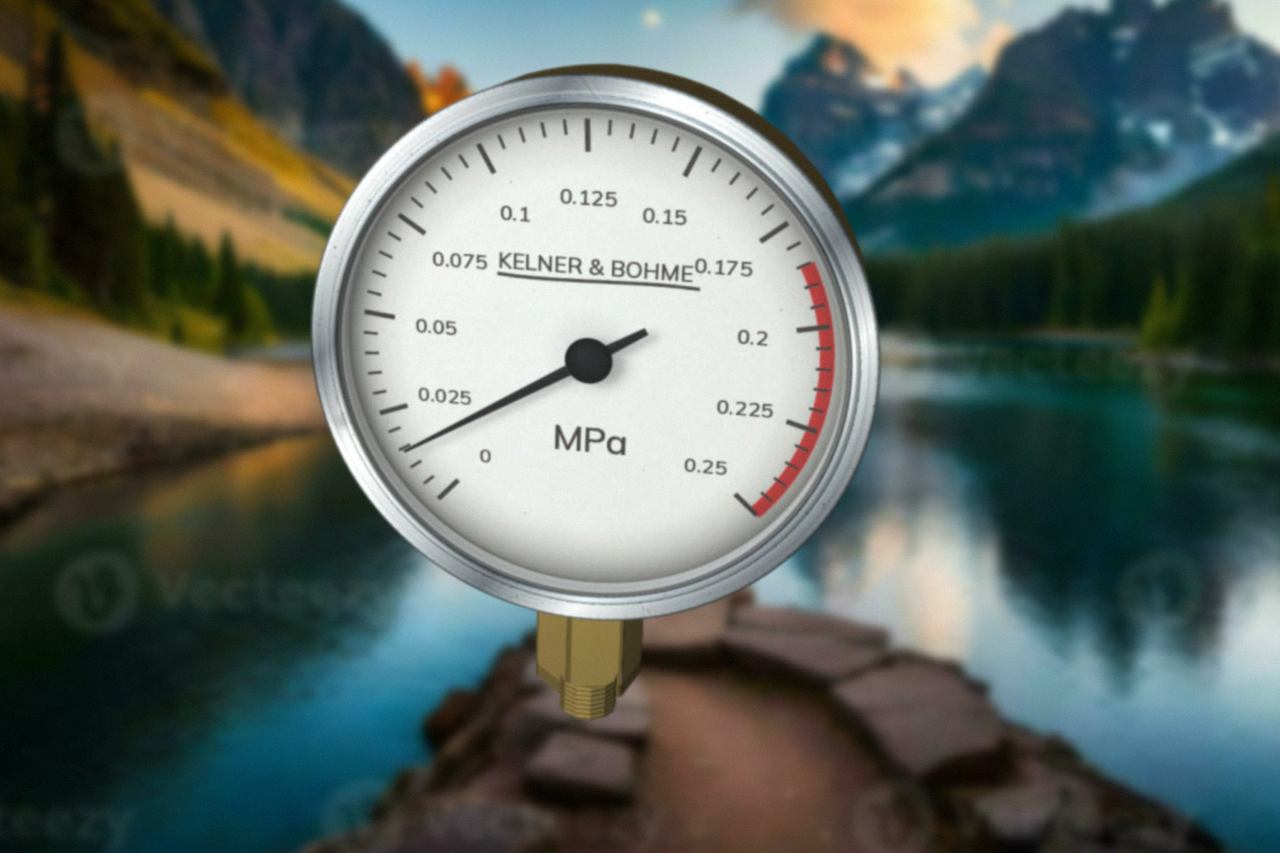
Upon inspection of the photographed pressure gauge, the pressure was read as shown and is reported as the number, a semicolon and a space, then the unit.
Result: 0.015; MPa
